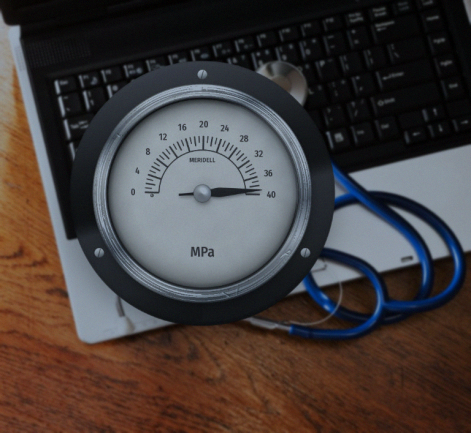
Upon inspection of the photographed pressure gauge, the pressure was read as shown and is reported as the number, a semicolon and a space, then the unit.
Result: 39; MPa
